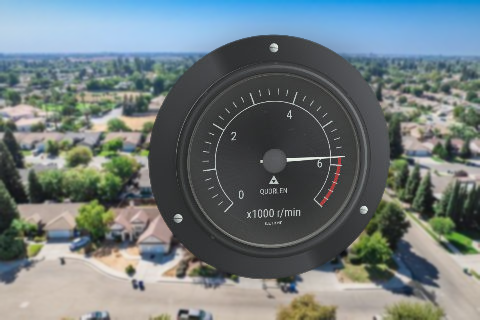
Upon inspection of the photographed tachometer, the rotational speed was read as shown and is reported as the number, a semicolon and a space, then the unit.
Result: 5800; rpm
